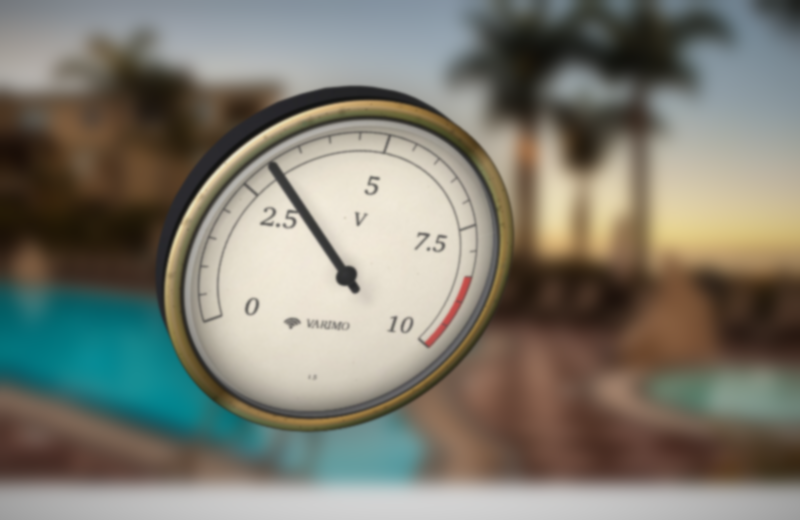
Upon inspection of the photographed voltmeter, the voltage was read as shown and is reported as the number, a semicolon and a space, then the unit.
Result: 3; V
